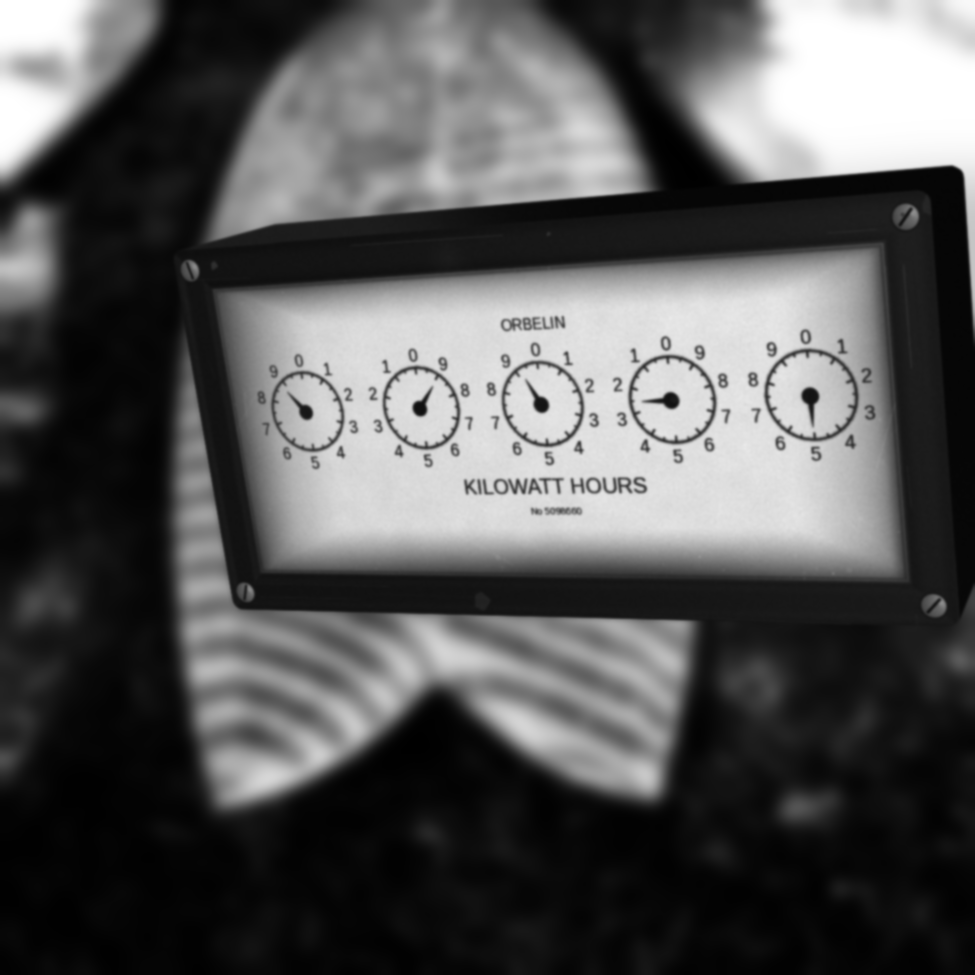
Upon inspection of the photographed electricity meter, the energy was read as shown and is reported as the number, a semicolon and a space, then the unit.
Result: 88925; kWh
